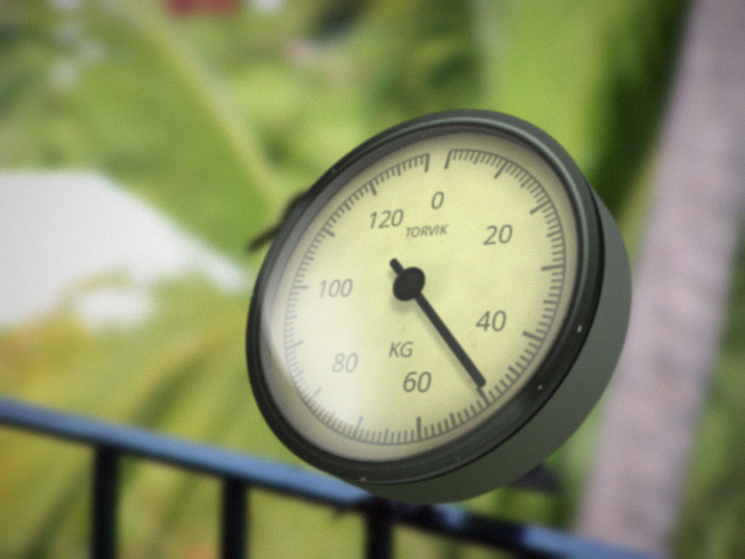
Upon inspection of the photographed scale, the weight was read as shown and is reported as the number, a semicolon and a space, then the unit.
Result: 49; kg
